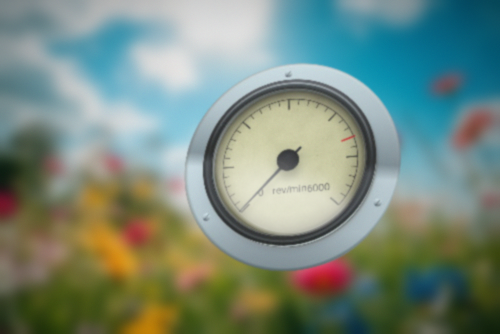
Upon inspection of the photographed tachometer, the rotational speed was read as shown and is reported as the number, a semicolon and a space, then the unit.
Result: 0; rpm
